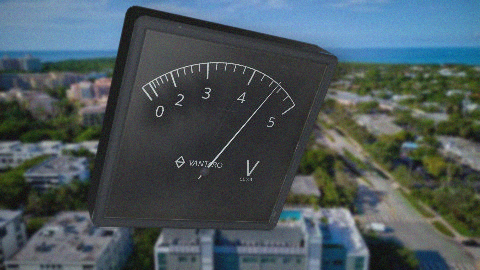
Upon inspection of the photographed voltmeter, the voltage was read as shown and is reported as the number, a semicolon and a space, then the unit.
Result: 4.5; V
